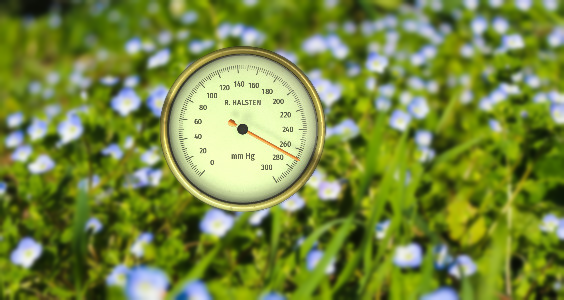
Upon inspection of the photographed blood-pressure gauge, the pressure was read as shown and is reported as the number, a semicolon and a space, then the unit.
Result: 270; mmHg
